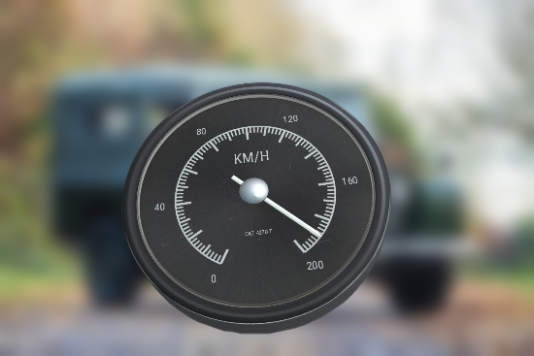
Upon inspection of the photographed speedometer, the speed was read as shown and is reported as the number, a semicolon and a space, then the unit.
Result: 190; km/h
